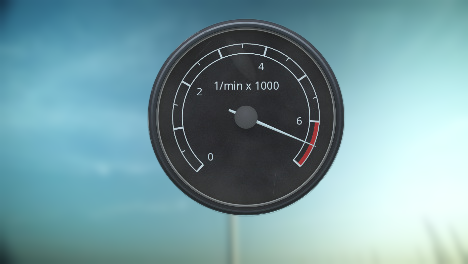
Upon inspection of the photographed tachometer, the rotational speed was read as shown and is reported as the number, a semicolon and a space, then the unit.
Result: 6500; rpm
